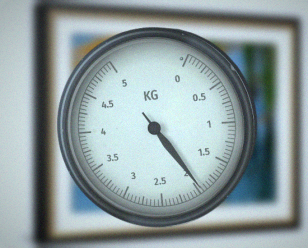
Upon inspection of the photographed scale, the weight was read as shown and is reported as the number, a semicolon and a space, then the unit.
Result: 1.95; kg
